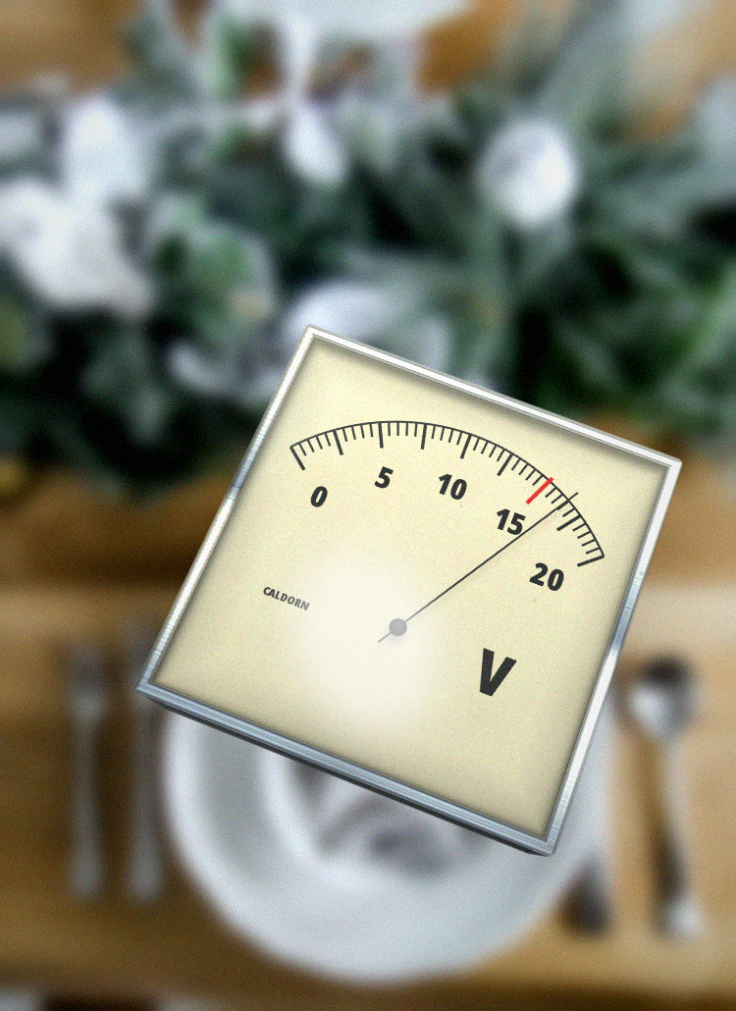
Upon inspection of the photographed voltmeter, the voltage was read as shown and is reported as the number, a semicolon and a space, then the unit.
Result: 16.5; V
